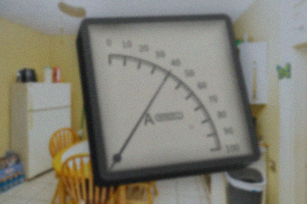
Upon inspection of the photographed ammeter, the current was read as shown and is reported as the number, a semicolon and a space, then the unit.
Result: 40; A
